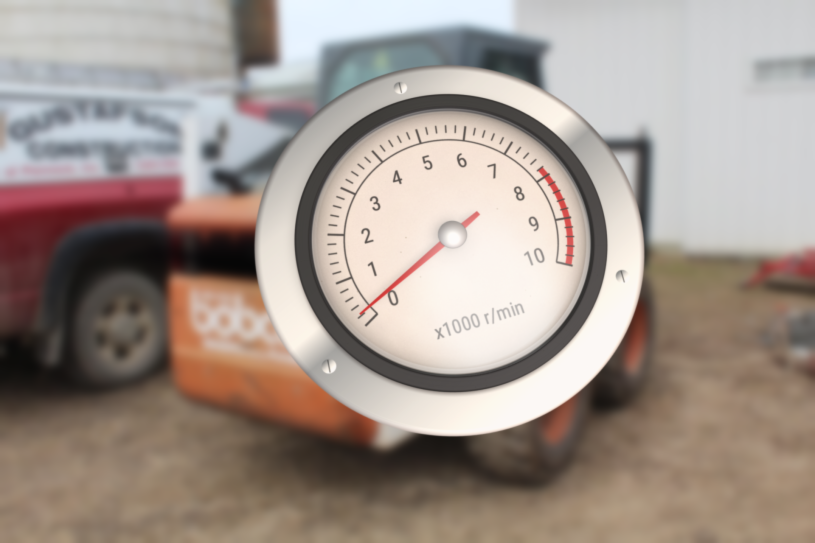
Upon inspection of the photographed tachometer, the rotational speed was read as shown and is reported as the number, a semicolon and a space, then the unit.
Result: 200; rpm
